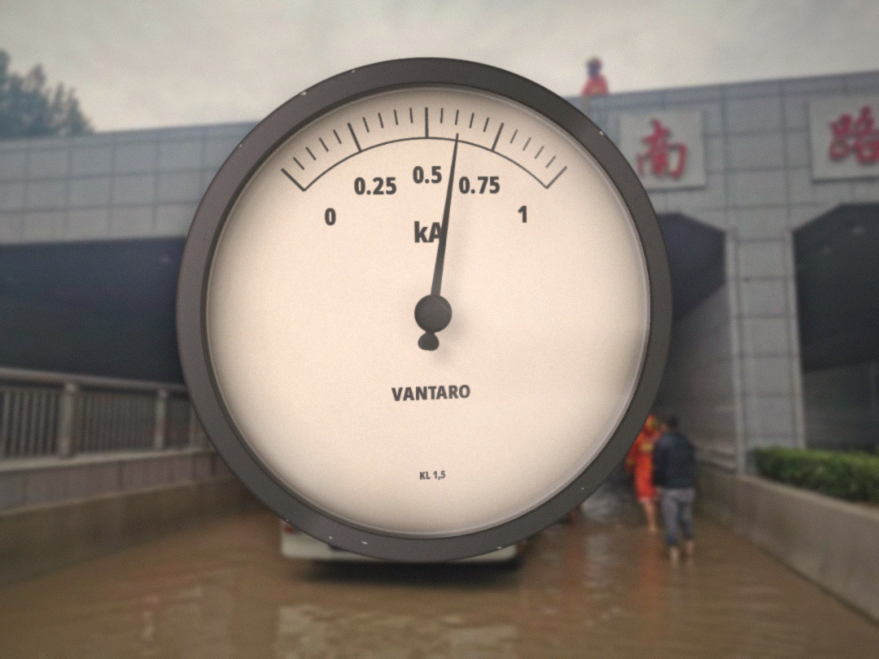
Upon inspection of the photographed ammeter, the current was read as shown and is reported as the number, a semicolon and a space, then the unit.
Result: 0.6; kA
